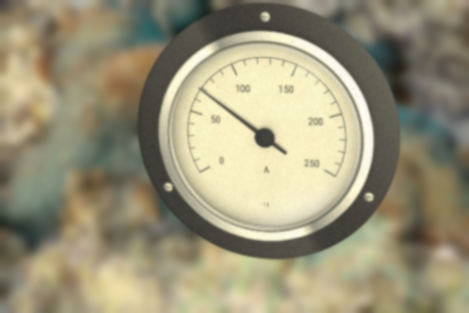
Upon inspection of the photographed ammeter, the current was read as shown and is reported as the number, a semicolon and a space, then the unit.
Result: 70; A
